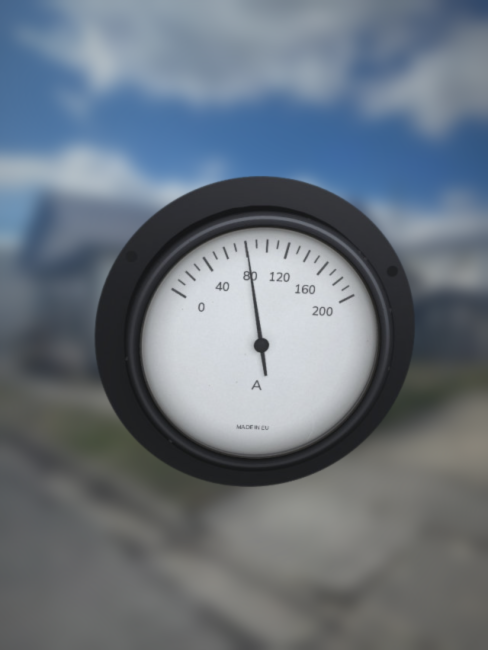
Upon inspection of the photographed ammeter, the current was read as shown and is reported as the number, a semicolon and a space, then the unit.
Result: 80; A
